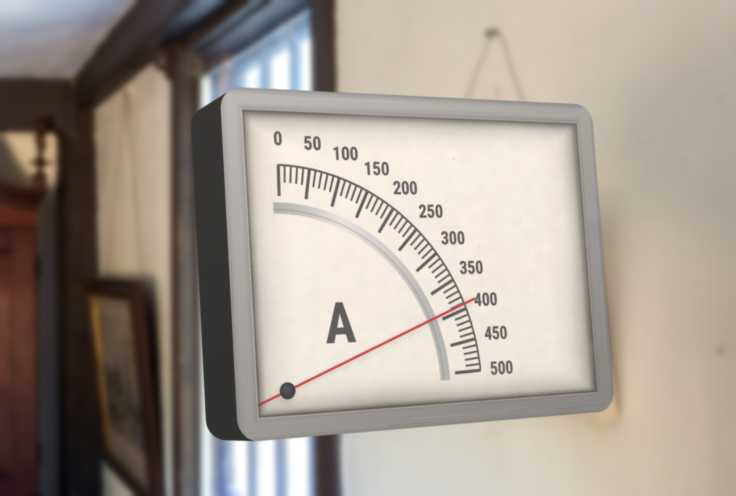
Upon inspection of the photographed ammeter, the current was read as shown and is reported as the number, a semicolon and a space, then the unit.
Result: 390; A
